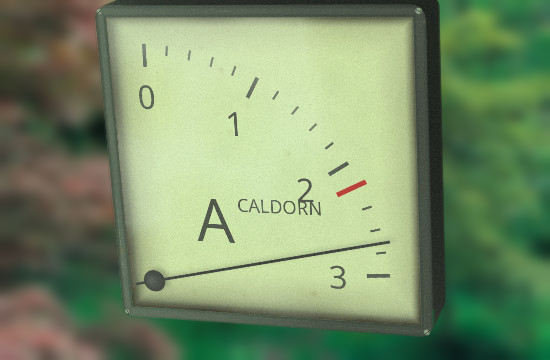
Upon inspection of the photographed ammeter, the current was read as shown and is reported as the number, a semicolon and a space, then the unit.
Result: 2.7; A
